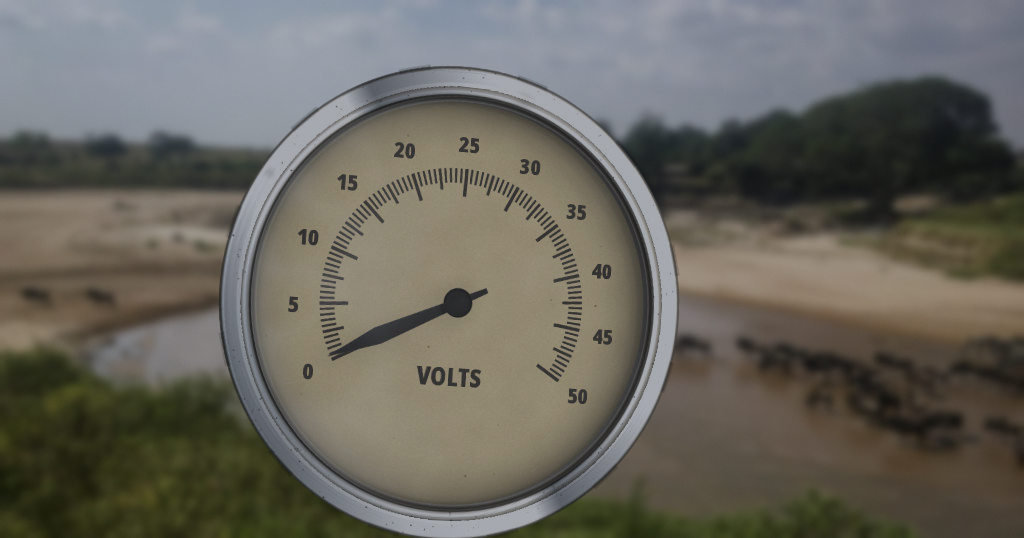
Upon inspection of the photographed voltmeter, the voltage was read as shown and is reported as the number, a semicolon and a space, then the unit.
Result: 0.5; V
